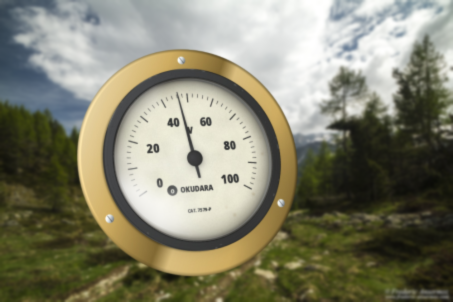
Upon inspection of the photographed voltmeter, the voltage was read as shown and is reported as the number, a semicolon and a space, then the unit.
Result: 46; V
